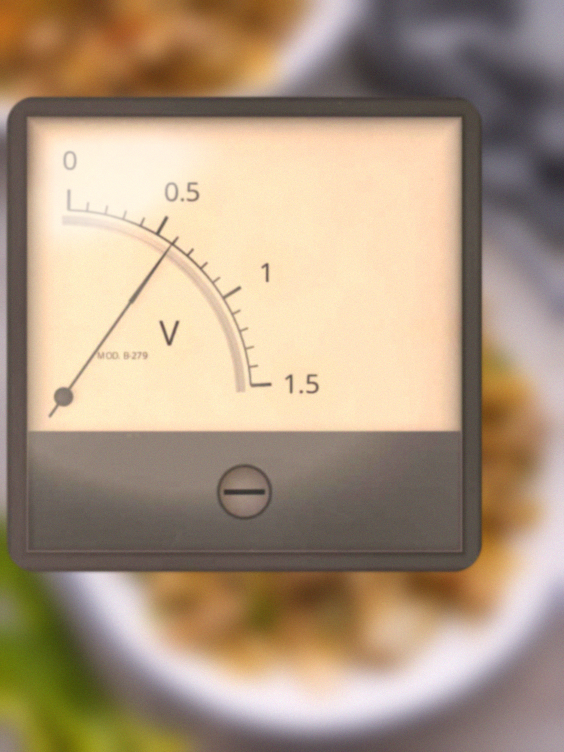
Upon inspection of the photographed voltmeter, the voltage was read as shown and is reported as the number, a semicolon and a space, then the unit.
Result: 0.6; V
